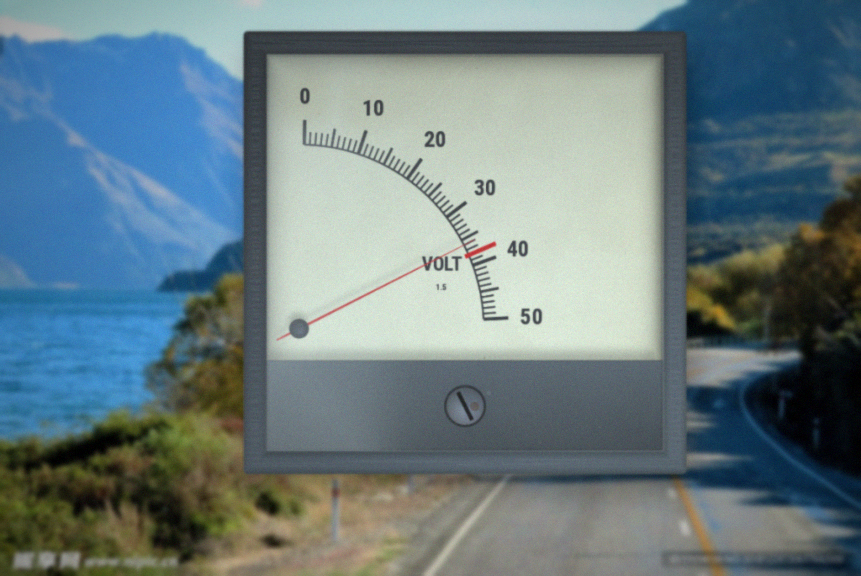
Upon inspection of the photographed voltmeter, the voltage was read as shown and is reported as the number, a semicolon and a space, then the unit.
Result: 36; V
